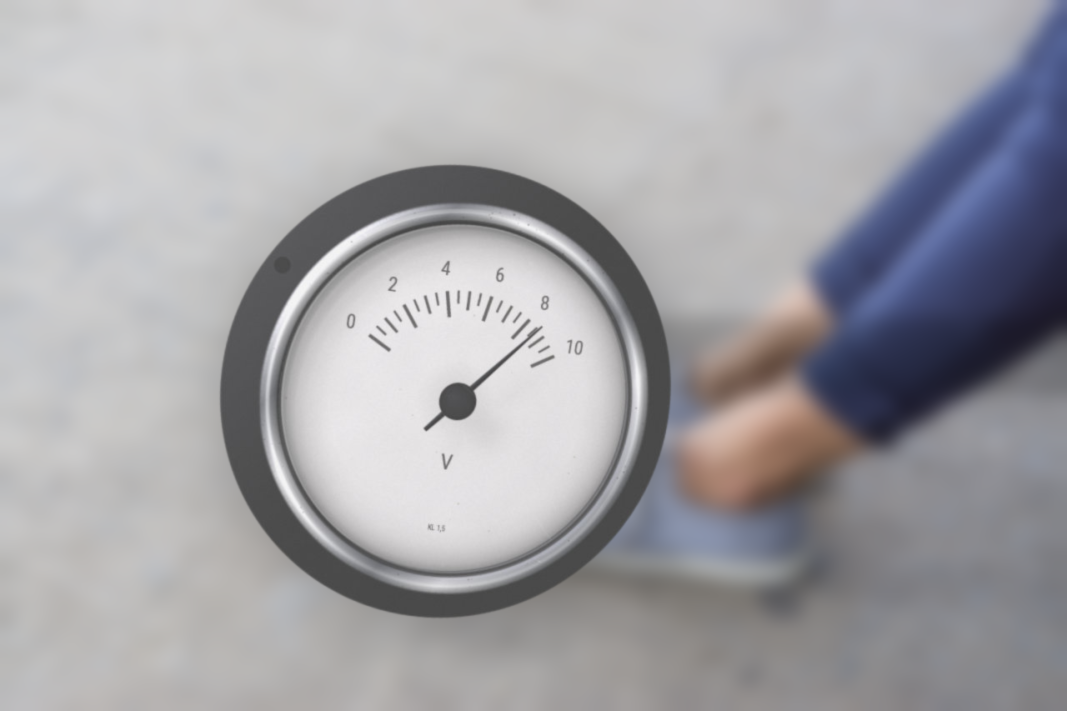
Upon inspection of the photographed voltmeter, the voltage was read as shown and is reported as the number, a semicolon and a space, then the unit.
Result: 8.5; V
